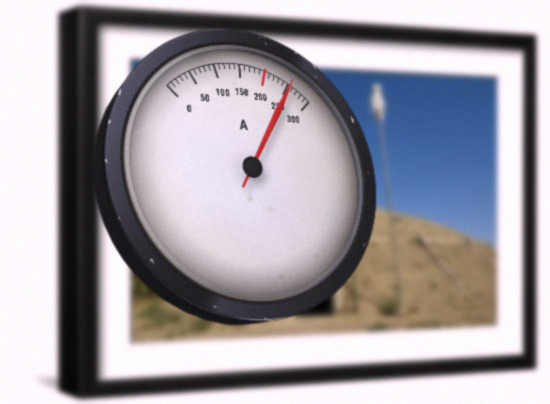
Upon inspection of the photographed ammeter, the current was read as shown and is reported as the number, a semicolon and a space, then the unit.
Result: 250; A
